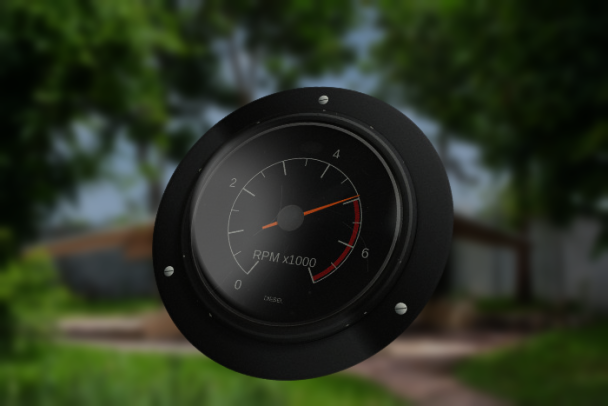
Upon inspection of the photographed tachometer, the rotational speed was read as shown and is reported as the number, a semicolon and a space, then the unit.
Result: 5000; rpm
